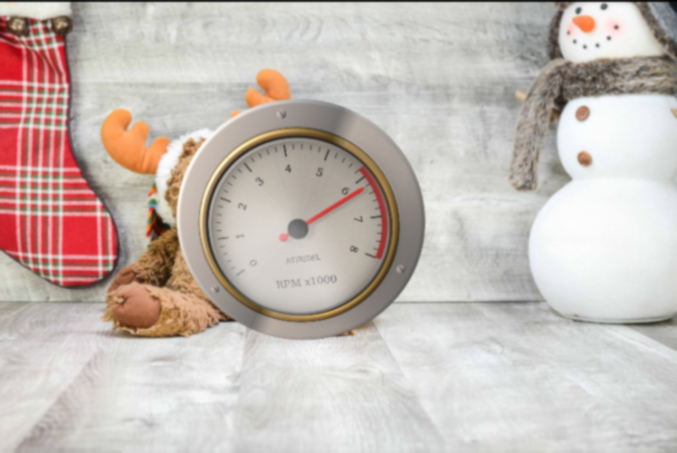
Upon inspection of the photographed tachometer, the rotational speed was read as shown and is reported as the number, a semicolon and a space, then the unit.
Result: 6200; rpm
